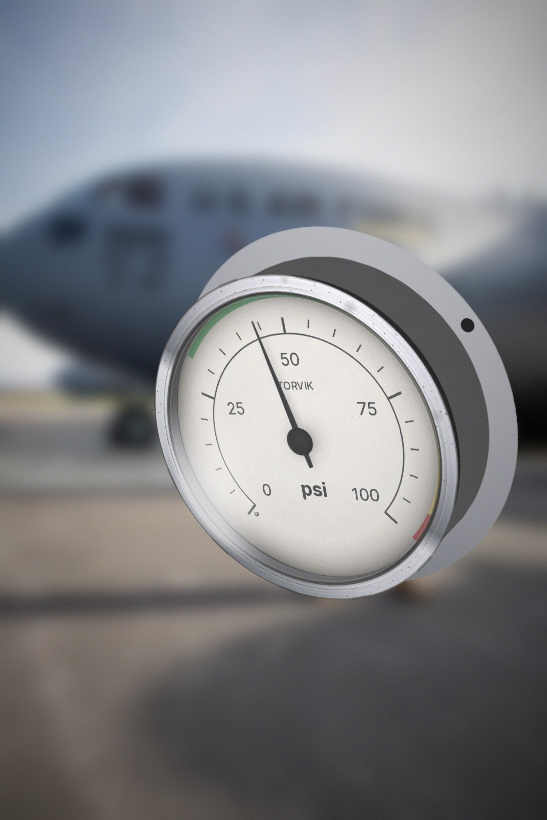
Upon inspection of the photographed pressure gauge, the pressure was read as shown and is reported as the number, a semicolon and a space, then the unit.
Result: 45; psi
